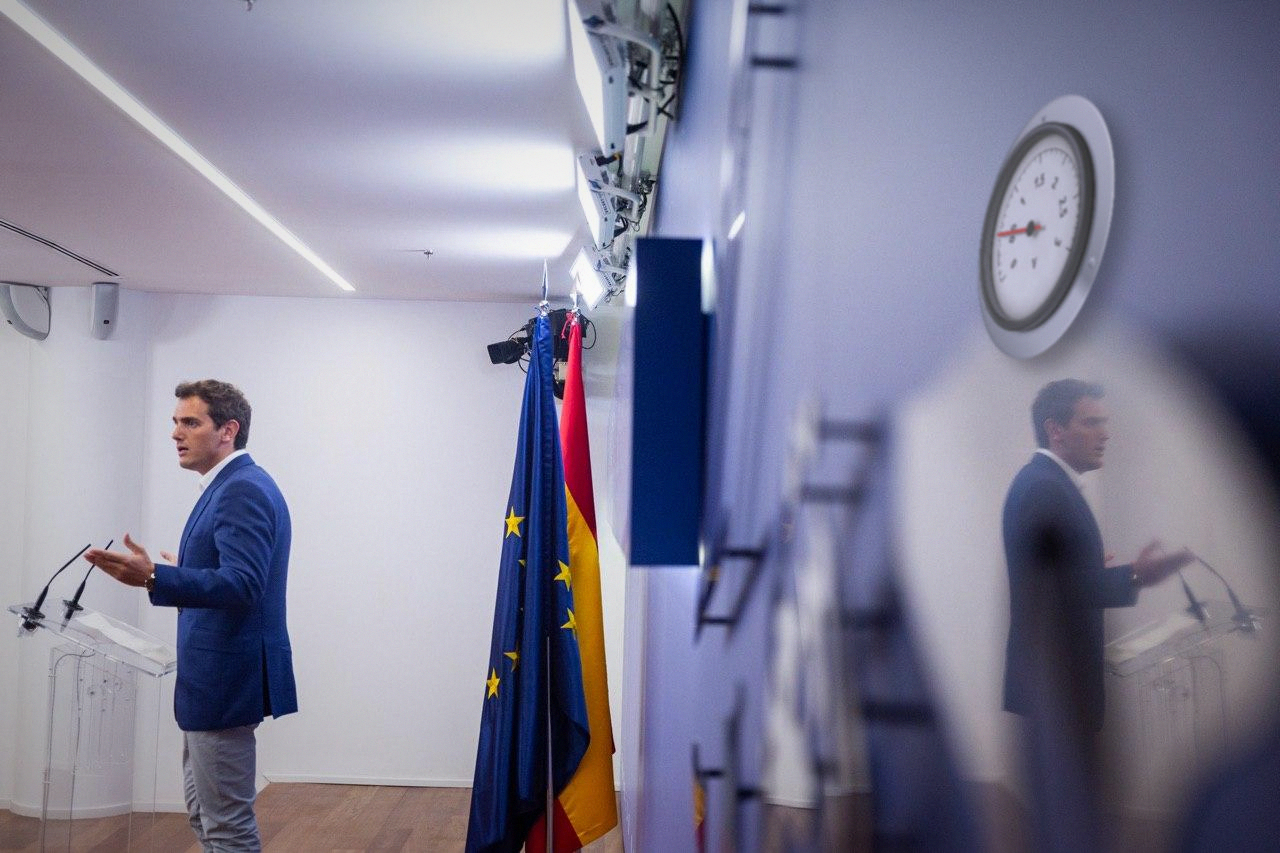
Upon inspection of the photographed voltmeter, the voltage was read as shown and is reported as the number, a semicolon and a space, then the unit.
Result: 0.5; V
